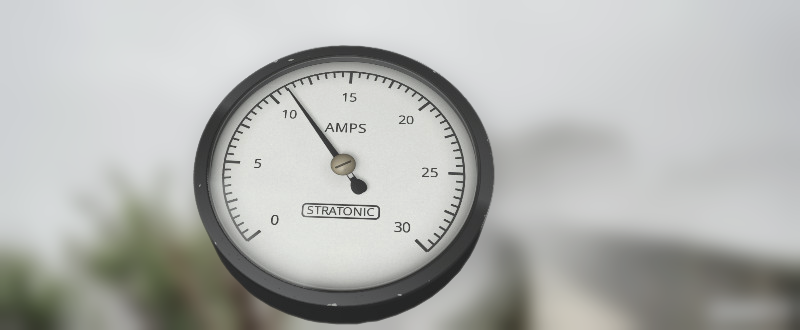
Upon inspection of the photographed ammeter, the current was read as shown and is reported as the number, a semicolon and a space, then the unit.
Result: 11; A
